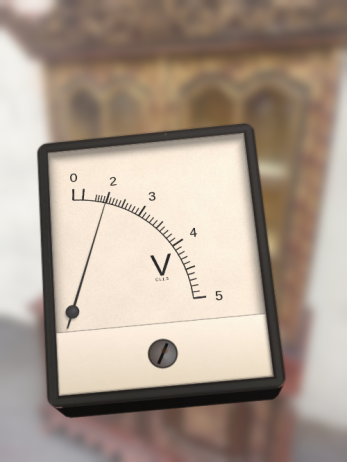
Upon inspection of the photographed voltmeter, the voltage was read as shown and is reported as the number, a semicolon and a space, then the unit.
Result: 2; V
